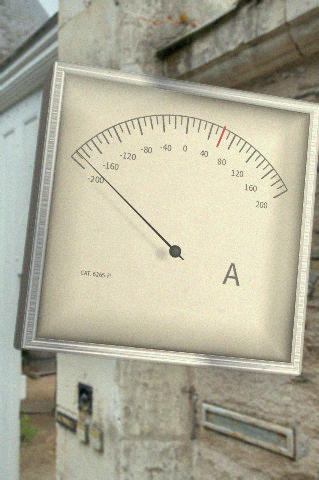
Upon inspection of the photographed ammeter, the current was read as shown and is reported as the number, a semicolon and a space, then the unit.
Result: -190; A
